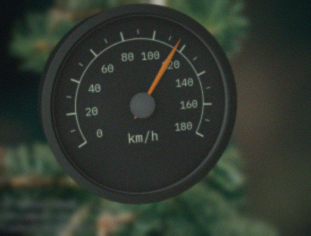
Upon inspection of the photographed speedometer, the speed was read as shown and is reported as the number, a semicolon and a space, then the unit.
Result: 115; km/h
